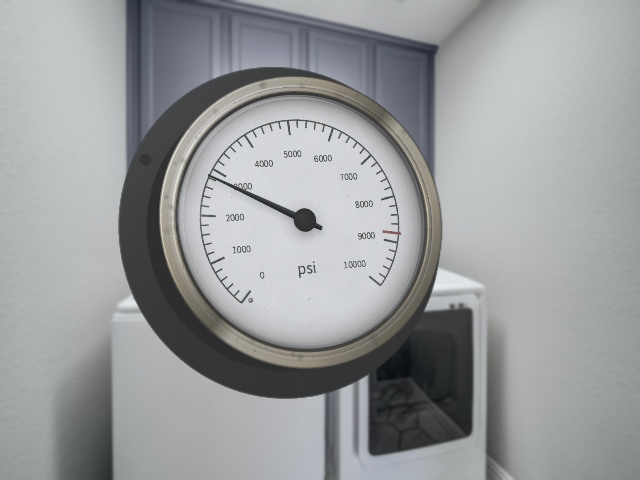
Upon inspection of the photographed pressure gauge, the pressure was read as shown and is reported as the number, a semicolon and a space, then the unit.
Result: 2800; psi
